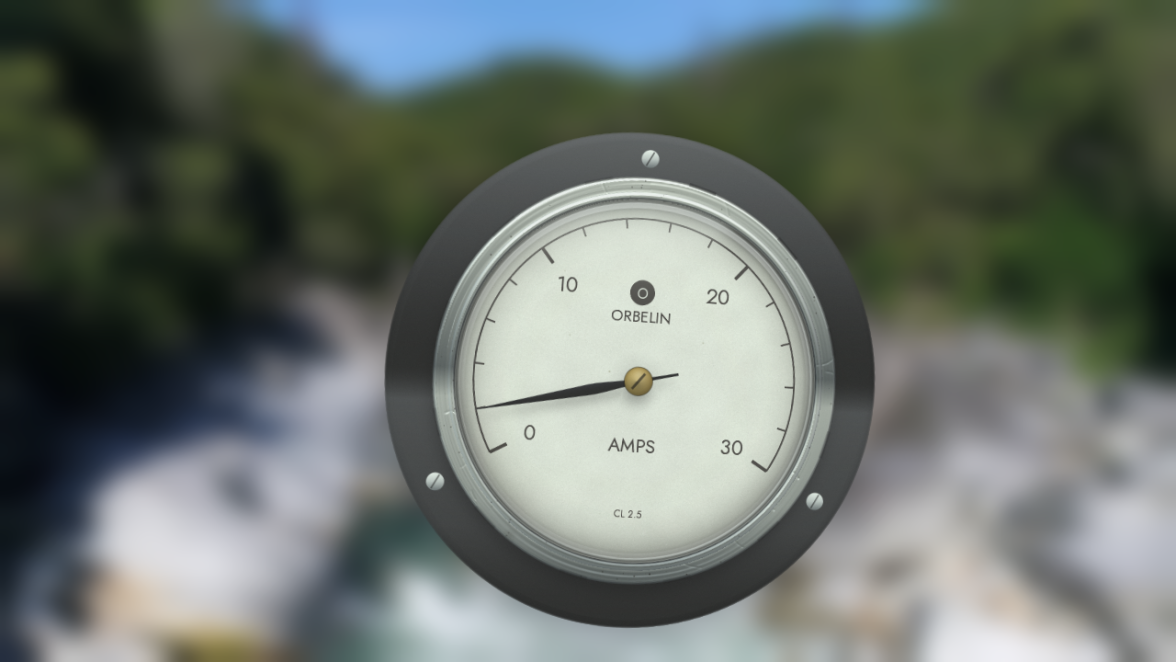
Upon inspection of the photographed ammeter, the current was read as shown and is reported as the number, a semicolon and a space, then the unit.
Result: 2; A
